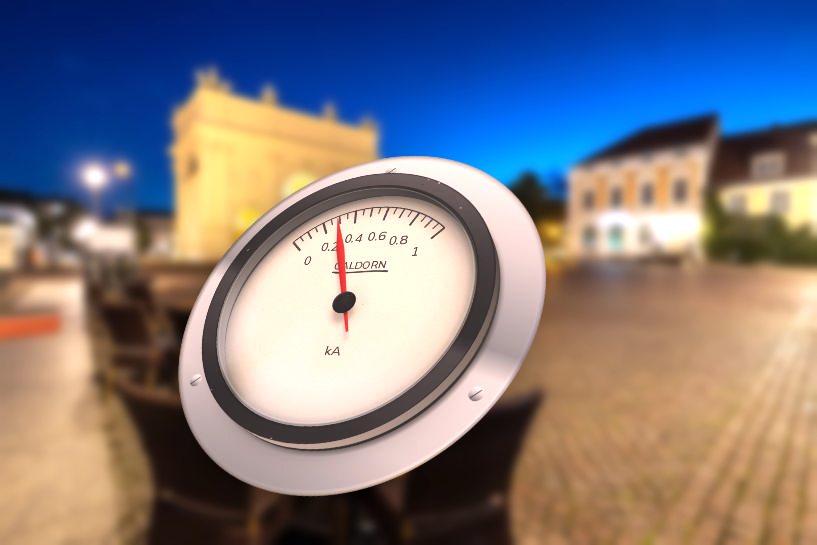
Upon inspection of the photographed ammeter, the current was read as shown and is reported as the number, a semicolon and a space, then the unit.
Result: 0.3; kA
